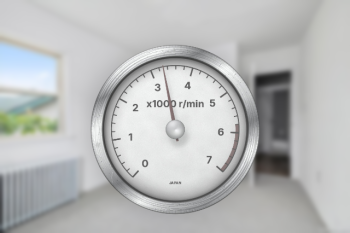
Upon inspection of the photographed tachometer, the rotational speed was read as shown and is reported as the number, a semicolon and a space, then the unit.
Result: 3300; rpm
